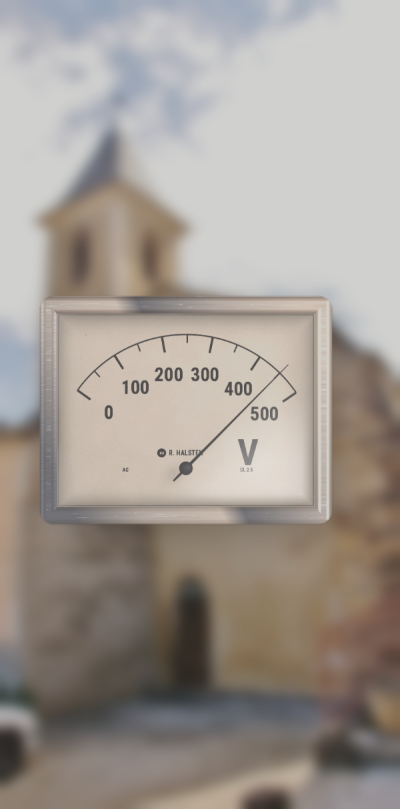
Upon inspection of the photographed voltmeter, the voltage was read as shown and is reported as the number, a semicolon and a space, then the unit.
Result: 450; V
